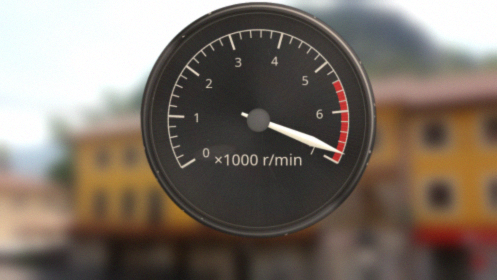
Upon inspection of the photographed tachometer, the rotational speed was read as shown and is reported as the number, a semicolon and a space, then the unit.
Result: 6800; rpm
